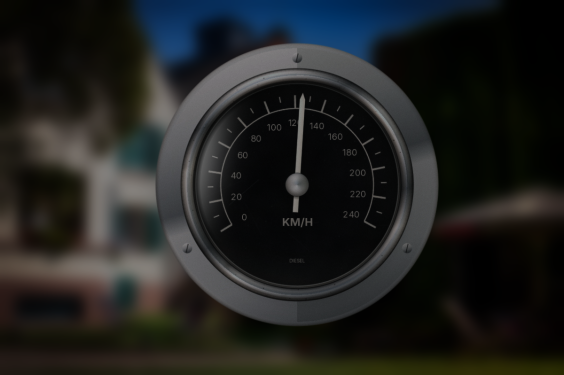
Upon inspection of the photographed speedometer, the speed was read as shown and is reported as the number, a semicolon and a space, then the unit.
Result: 125; km/h
